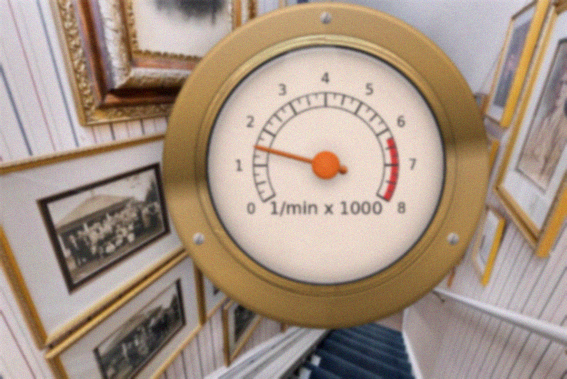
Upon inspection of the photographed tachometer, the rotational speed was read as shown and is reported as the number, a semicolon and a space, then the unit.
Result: 1500; rpm
